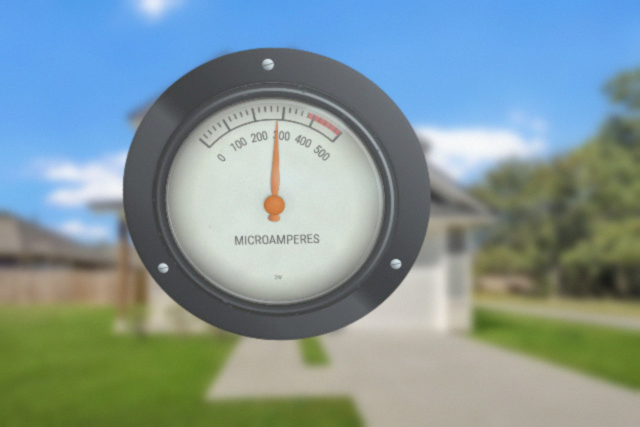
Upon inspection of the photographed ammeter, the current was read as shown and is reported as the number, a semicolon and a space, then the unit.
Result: 280; µA
